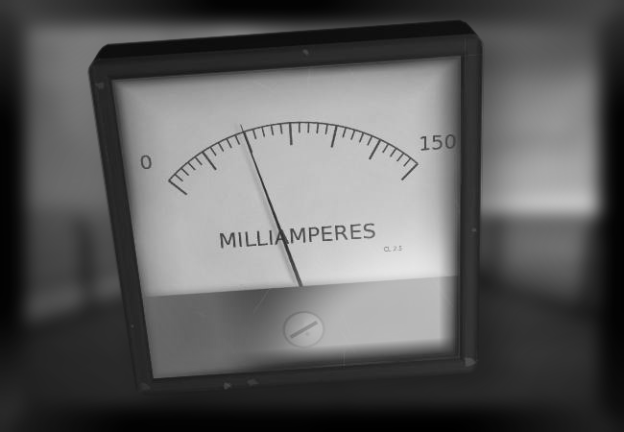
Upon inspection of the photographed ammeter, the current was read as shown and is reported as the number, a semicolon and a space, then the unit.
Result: 50; mA
